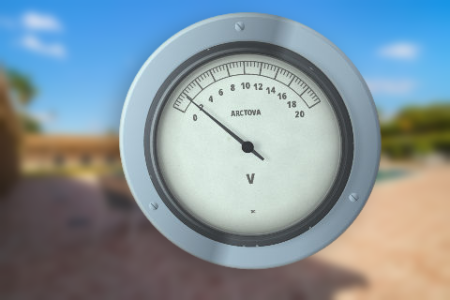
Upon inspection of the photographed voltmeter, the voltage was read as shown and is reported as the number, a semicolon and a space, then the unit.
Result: 2; V
